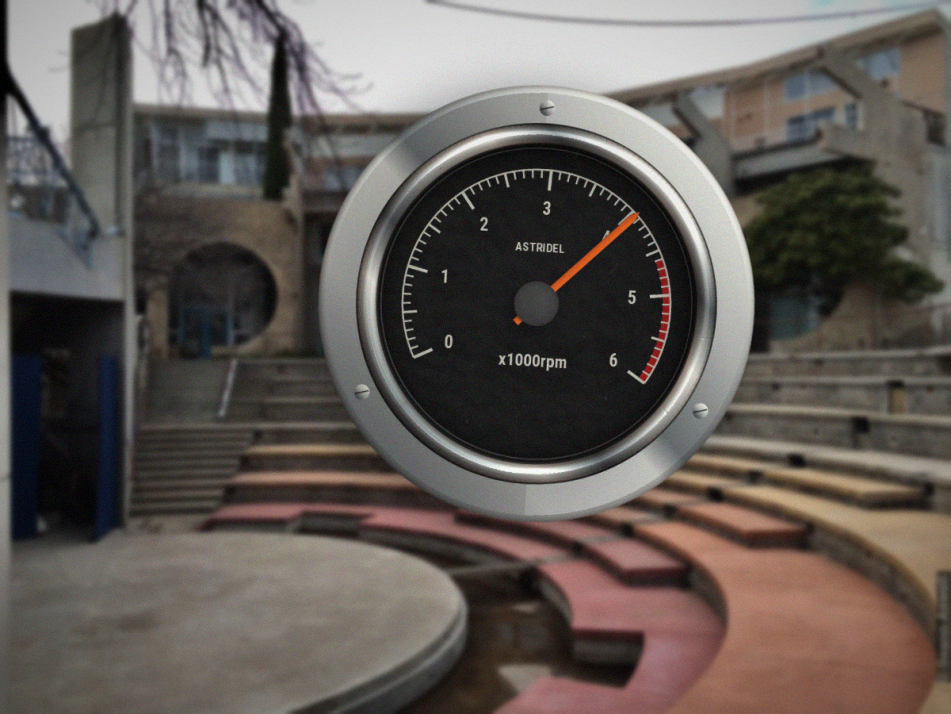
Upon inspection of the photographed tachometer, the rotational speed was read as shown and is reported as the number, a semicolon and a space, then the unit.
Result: 4050; rpm
